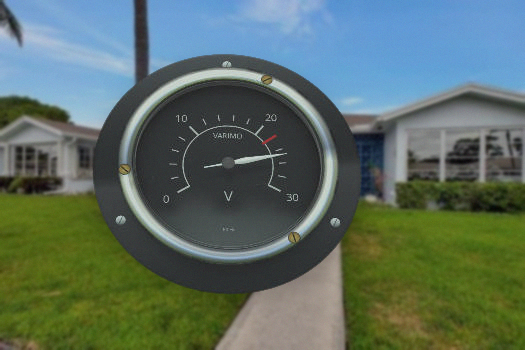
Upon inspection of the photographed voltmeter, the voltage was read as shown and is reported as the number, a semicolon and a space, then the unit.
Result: 25; V
